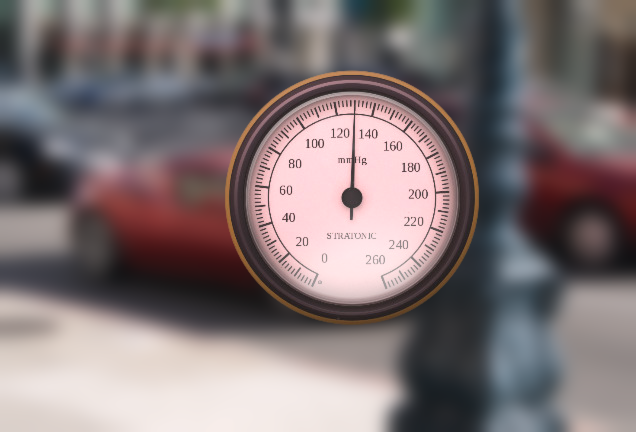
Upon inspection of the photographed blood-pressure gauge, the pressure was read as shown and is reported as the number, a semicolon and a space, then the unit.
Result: 130; mmHg
